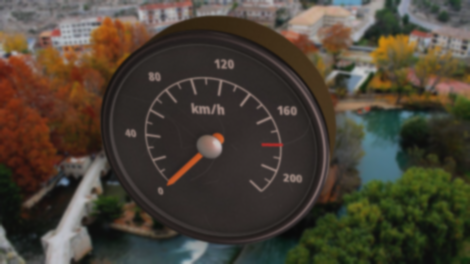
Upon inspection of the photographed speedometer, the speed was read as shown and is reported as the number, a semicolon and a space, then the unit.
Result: 0; km/h
